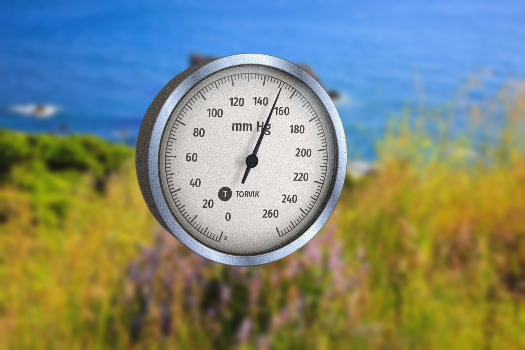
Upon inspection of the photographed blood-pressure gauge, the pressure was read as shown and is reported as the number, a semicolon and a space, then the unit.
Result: 150; mmHg
